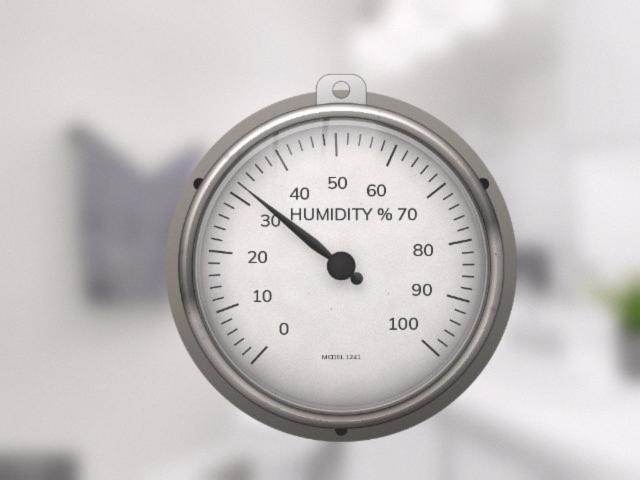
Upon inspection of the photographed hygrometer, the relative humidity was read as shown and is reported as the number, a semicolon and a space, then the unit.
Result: 32; %
